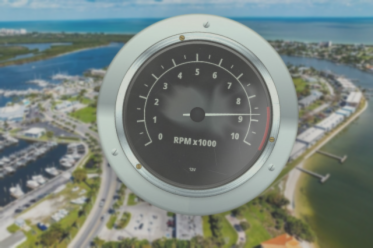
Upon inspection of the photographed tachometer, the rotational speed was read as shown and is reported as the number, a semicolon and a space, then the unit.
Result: 8750; rpm
